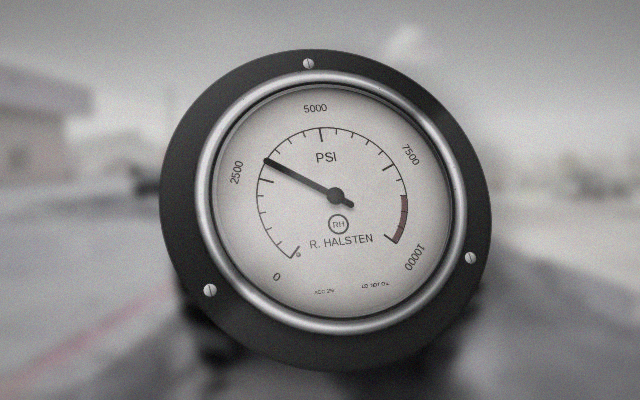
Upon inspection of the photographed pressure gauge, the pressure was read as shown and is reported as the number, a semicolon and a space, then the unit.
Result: 3000; psi
